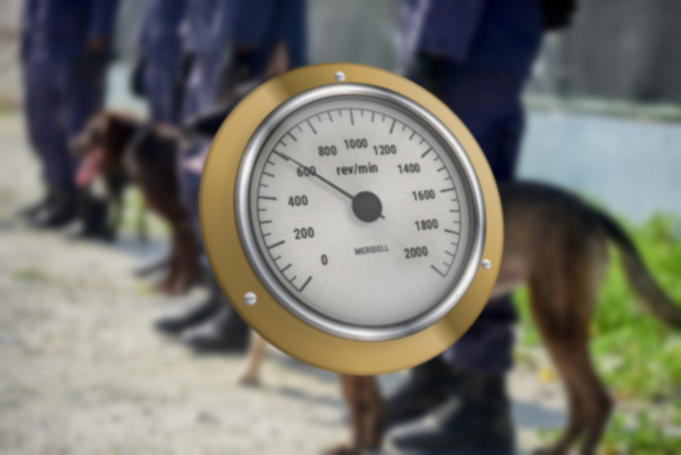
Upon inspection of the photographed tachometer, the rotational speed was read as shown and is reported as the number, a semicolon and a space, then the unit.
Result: 600; rpm
